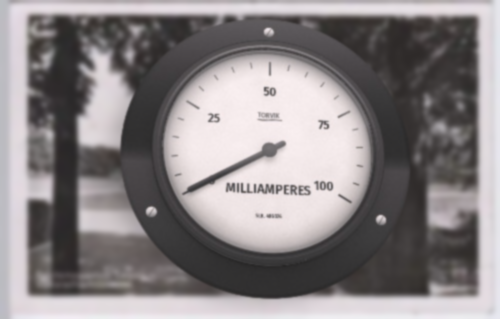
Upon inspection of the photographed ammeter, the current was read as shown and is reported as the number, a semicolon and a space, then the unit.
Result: 0; mA
